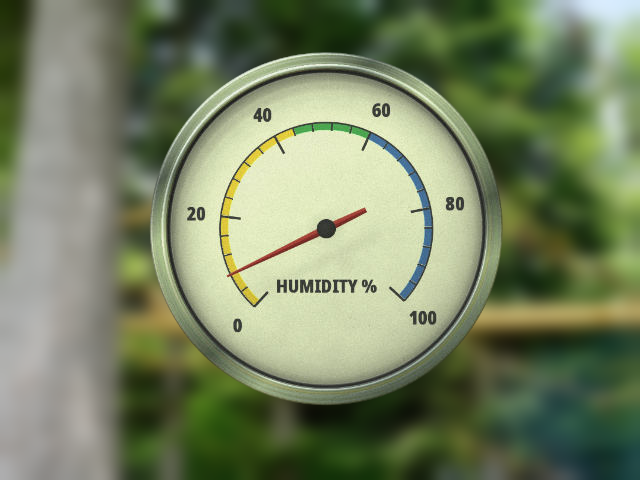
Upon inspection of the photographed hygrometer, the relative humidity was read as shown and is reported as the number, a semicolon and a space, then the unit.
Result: 8; %
